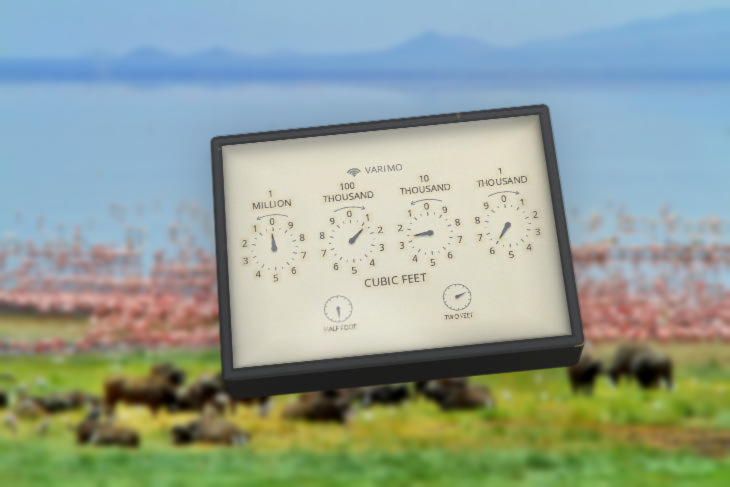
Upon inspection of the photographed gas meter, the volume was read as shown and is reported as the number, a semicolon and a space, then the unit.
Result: 12600; ft³
